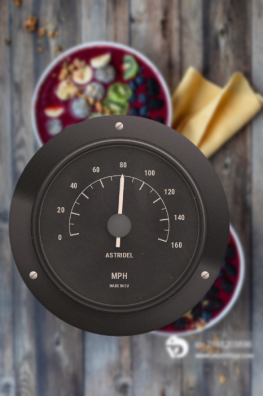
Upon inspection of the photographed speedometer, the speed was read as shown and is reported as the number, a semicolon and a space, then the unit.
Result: 80; mph
